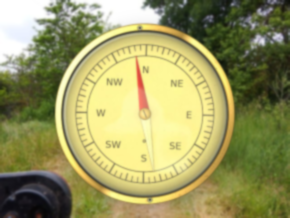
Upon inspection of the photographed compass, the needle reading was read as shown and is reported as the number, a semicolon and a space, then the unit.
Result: 350; °
